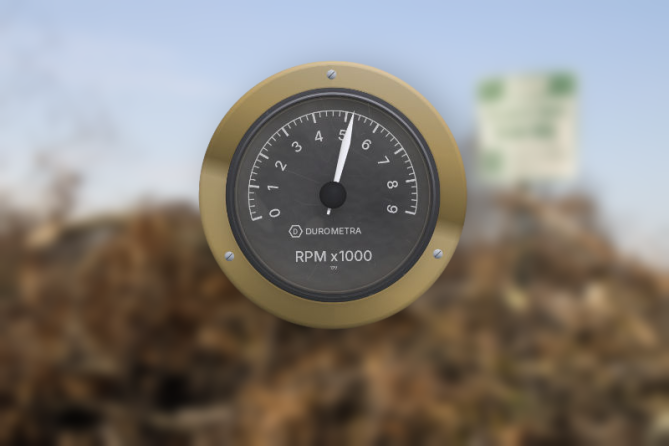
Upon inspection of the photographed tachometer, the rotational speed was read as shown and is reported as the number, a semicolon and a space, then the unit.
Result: 5200; rpm
